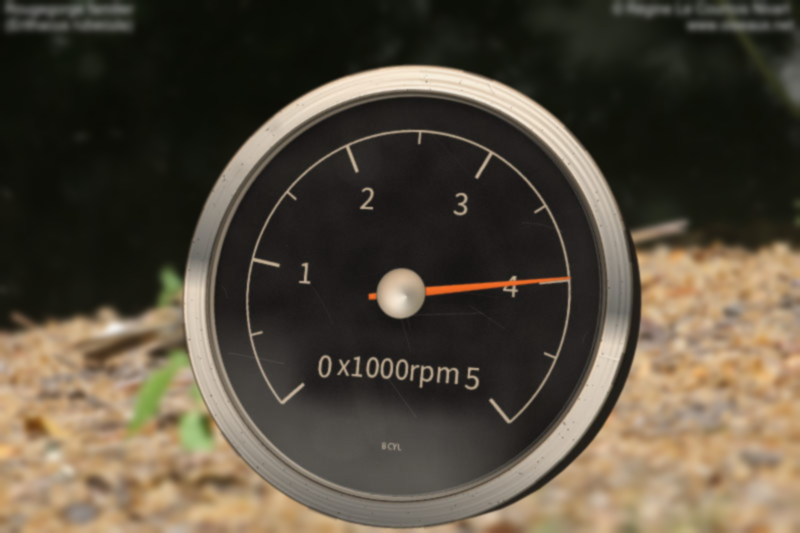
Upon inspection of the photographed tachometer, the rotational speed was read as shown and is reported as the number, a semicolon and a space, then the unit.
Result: 4000; rpm
